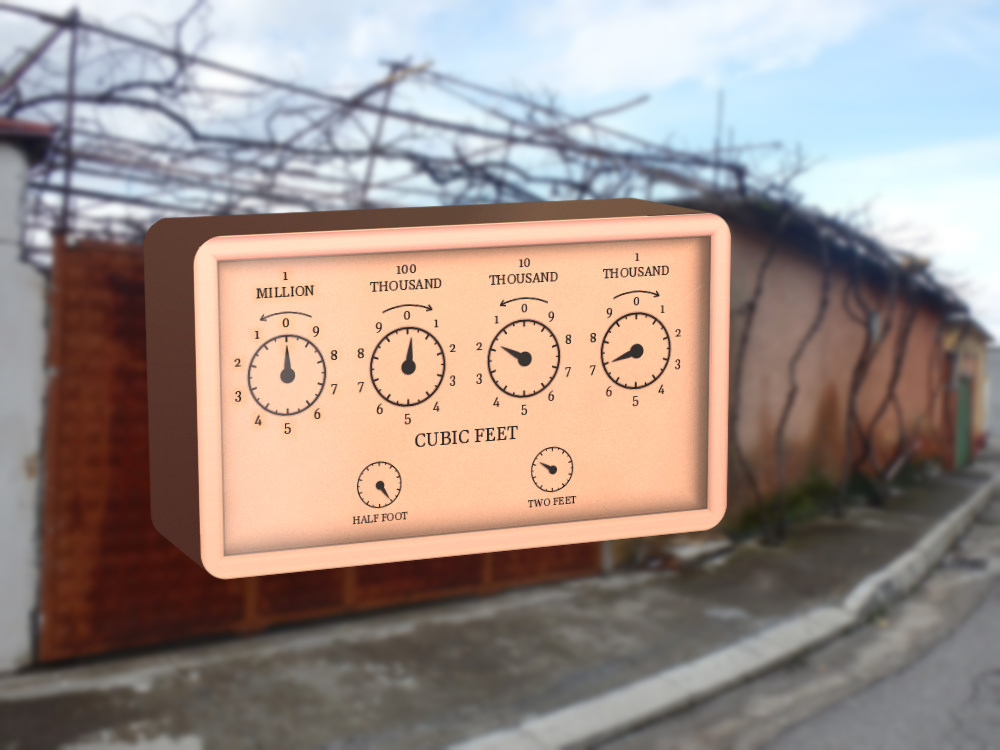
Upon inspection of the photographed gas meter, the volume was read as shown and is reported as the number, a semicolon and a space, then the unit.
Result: 1700; ft³
